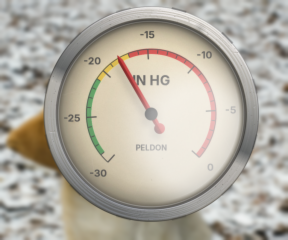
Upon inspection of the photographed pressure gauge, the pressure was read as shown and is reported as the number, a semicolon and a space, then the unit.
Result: -18; inHg
